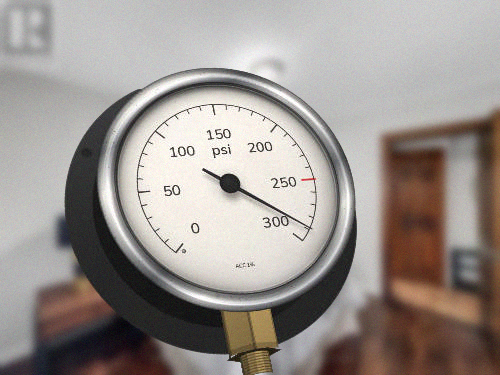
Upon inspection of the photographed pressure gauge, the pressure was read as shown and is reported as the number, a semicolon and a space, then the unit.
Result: 290; psi
